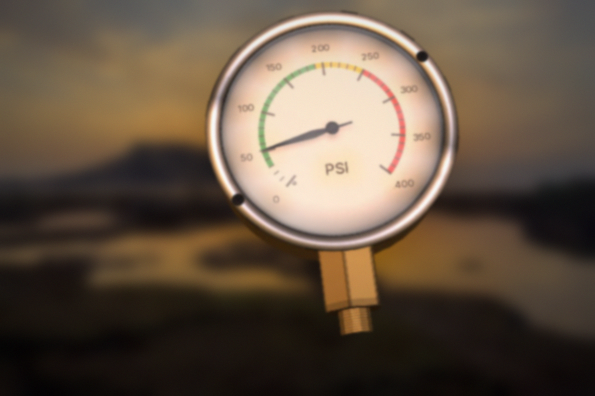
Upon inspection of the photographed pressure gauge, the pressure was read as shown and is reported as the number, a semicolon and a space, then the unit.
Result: 50; psi
